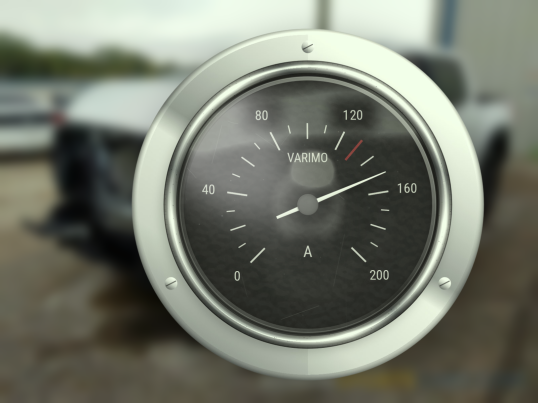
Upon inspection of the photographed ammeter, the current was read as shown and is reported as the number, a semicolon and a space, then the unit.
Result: 150; A
